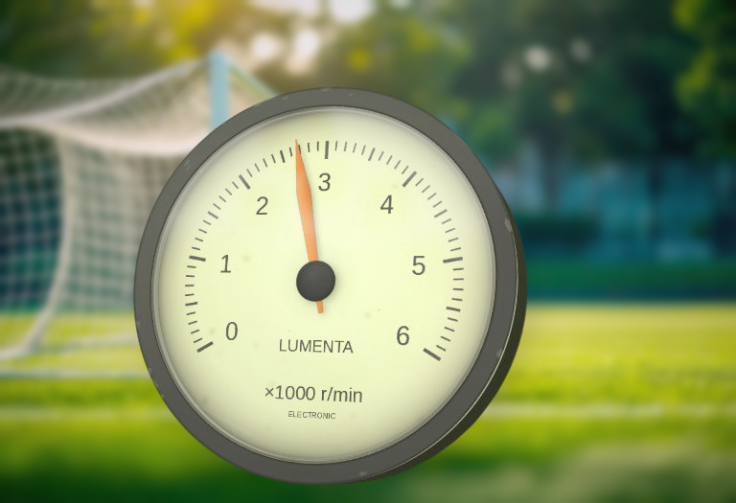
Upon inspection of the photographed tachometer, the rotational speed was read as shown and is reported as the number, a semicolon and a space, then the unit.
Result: 2700; rpm
